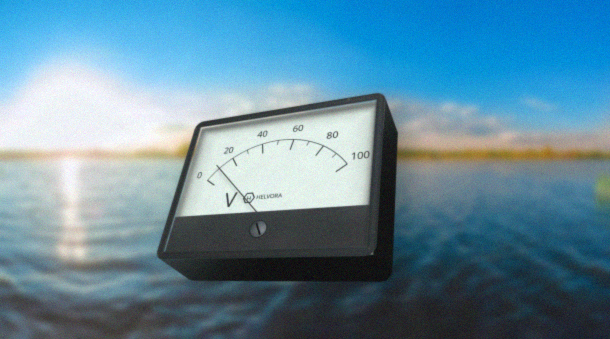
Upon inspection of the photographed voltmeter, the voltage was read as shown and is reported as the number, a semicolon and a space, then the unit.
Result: 10; V
